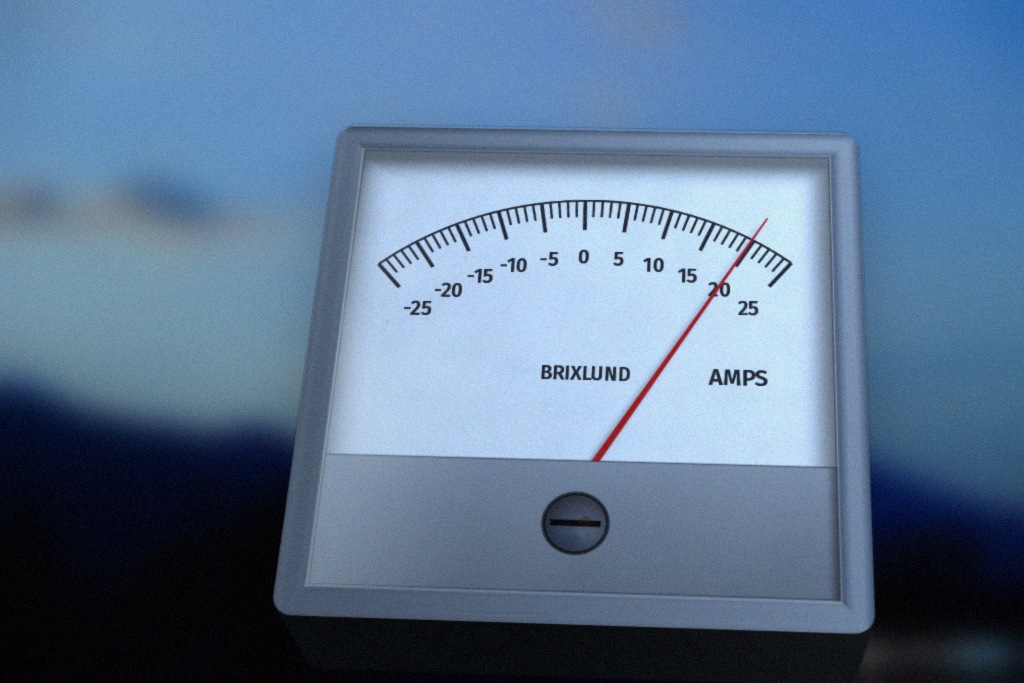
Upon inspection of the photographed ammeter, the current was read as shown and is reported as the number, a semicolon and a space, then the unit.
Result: 20; A
